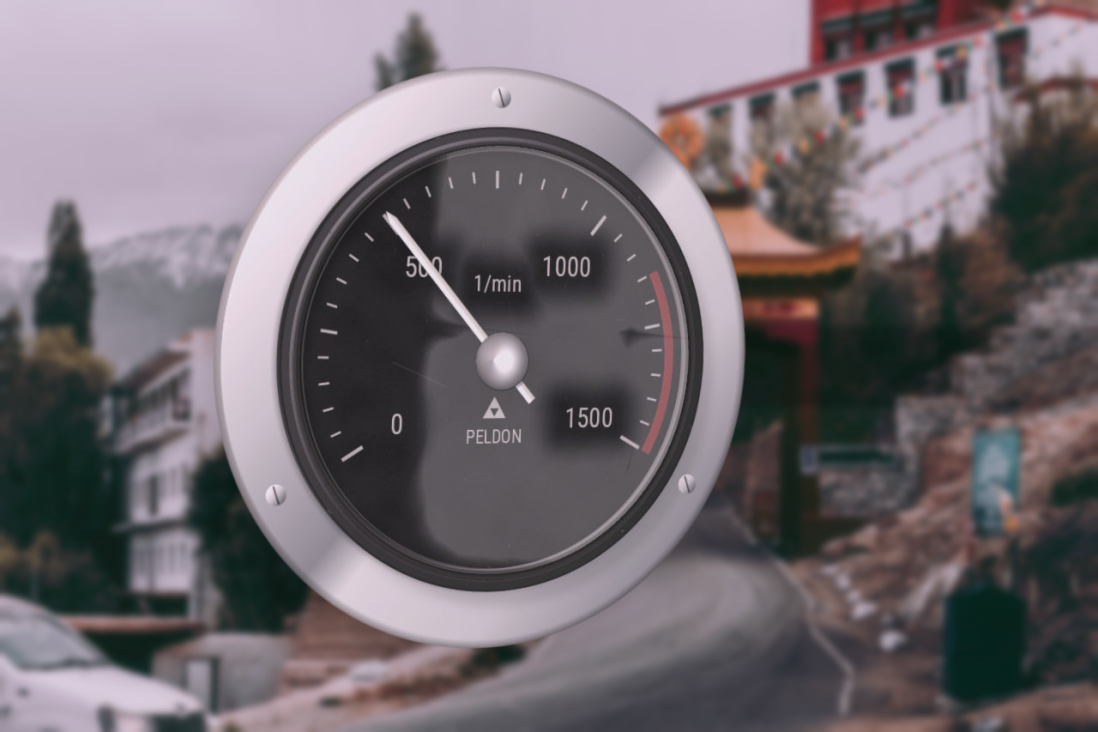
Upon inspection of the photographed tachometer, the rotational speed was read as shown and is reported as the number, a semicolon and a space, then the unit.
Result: 500; rpm
